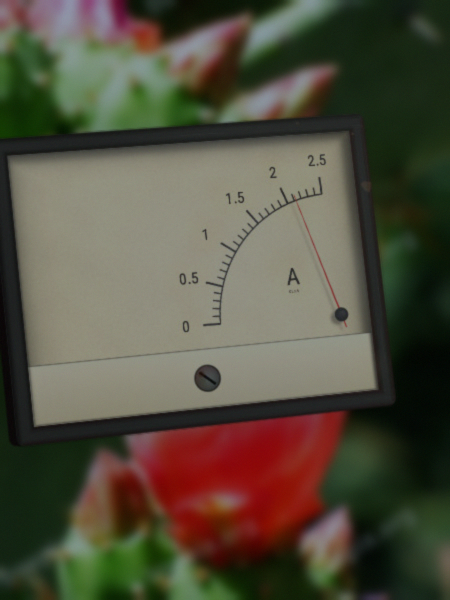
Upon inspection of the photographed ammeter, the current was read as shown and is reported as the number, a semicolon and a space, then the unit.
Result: 2.1; A
